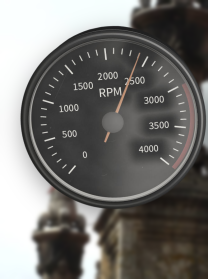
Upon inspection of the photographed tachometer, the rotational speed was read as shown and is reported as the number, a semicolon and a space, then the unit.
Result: 2400; rpm
